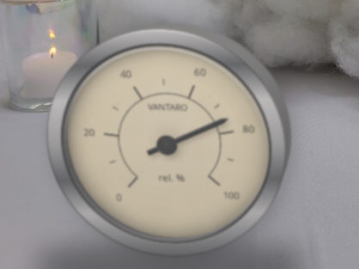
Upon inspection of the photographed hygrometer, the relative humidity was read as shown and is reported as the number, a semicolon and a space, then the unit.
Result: 75; %
